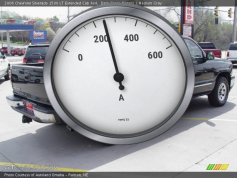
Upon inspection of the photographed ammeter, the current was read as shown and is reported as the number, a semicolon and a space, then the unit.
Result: 250; A
